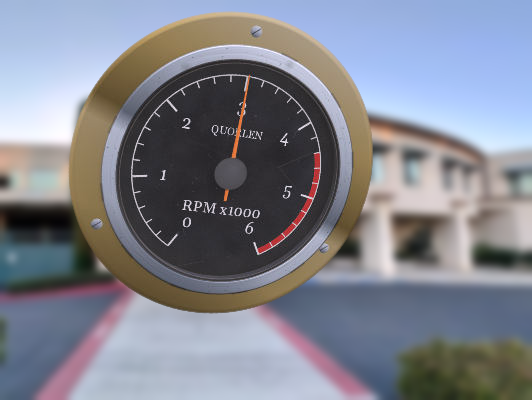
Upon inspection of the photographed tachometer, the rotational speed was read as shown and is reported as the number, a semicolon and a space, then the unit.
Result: 3000; rpm
